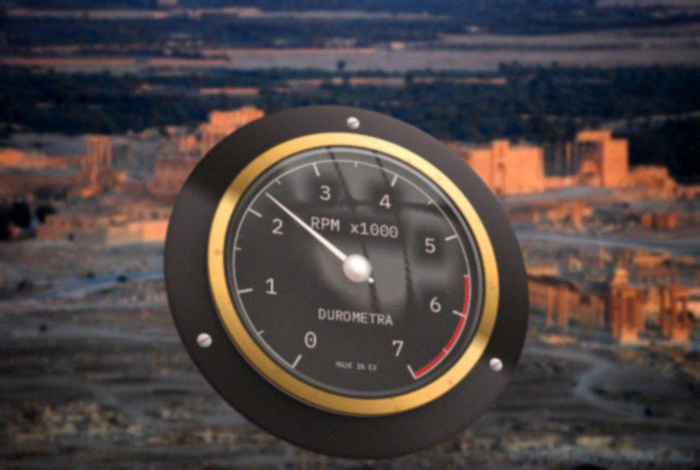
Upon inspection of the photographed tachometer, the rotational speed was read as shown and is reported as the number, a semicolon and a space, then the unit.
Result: 2250; rpm
